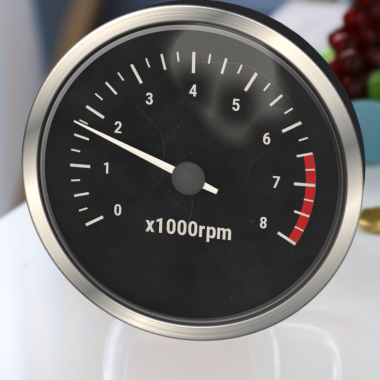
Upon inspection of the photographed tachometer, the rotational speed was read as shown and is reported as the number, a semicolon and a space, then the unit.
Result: 1750; rpm
